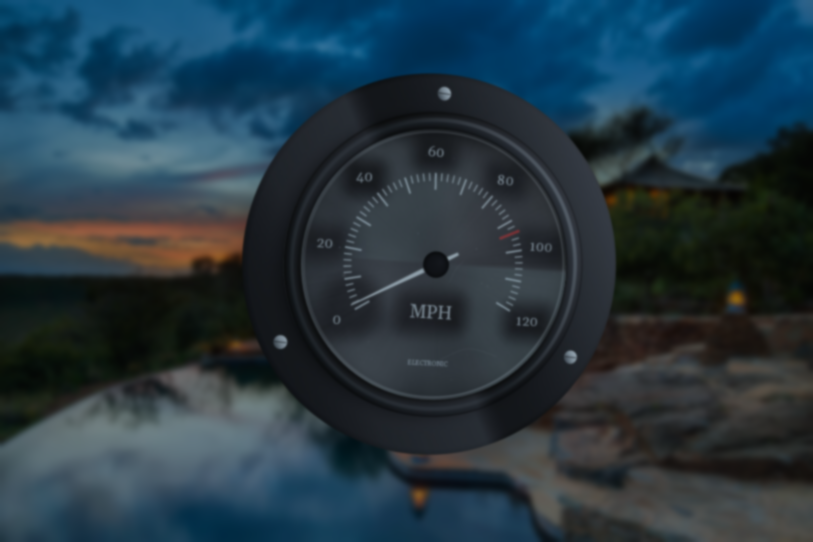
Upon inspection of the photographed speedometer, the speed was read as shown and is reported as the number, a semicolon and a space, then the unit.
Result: 2; mph
